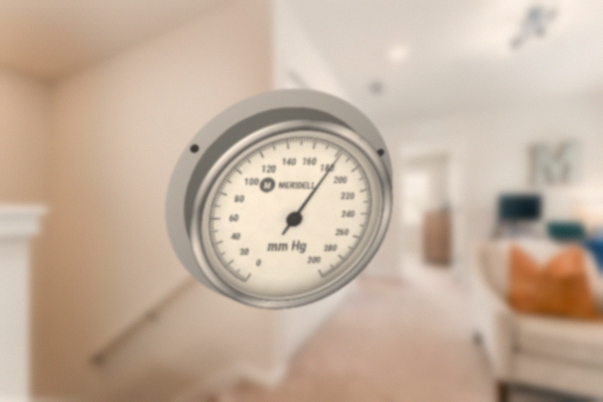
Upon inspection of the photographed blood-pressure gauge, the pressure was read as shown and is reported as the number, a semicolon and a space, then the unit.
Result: 180; mmHg
